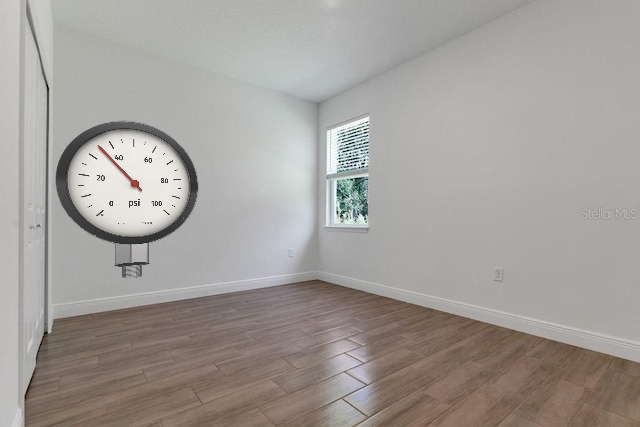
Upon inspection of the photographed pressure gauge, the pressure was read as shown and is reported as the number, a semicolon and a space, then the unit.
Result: 35; psi
